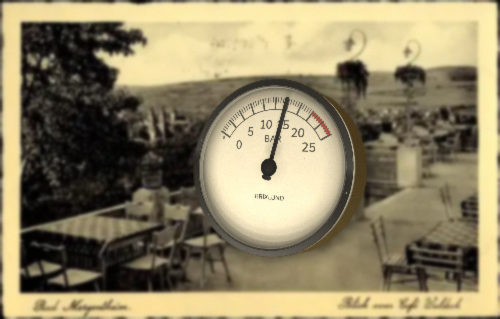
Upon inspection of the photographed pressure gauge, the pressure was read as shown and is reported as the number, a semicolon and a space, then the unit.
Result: 15; bar
